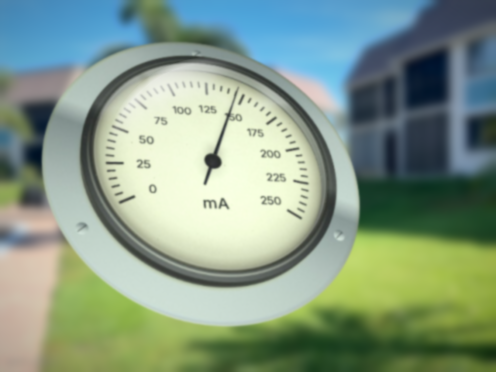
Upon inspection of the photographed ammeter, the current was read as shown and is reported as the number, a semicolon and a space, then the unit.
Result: 145; mA
